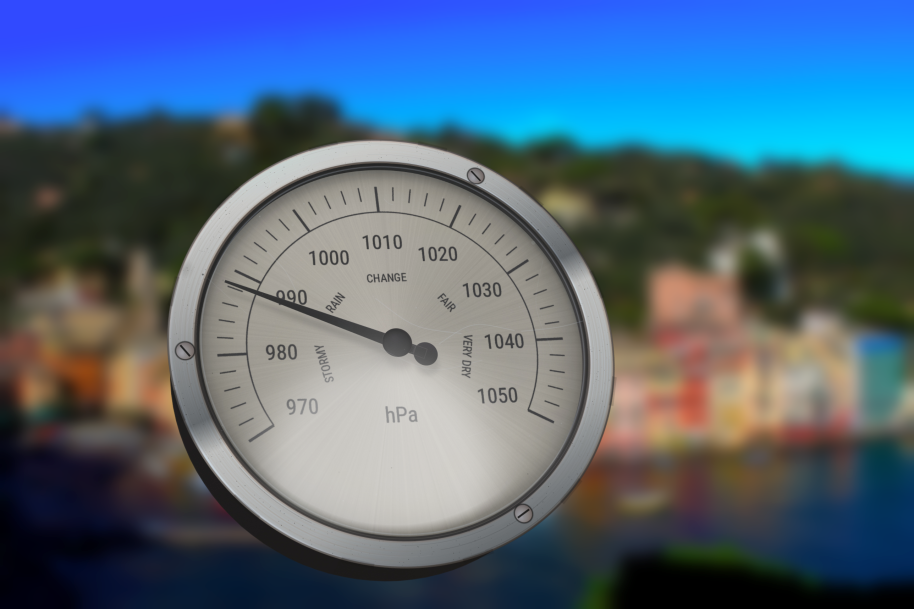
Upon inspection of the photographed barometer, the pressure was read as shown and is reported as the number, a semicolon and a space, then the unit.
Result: 988; hPa
